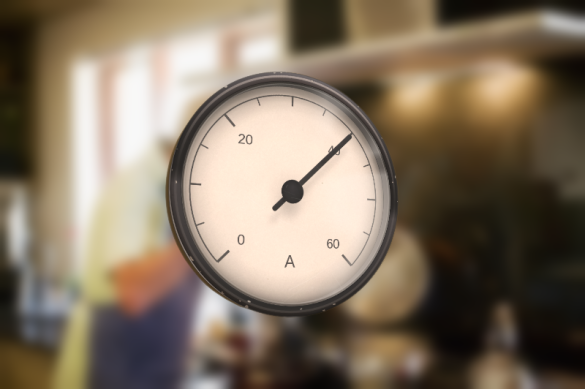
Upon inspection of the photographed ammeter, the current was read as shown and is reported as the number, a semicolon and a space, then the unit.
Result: 40; A
